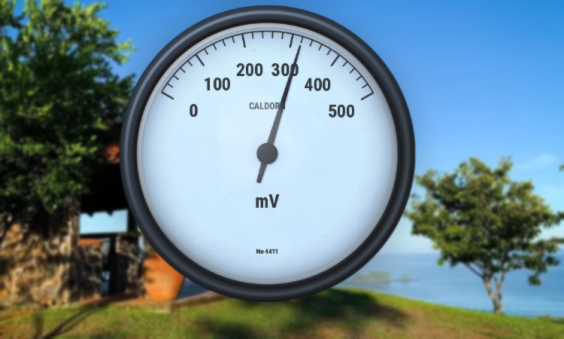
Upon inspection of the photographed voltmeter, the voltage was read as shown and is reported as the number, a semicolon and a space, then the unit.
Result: 320; mV
